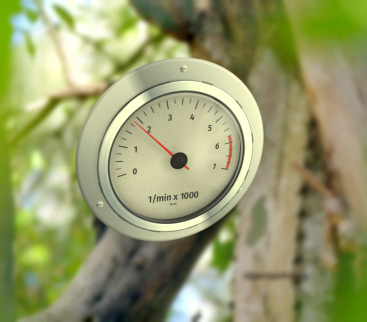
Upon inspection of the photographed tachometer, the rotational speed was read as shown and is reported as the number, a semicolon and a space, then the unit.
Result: 1875; rpm
